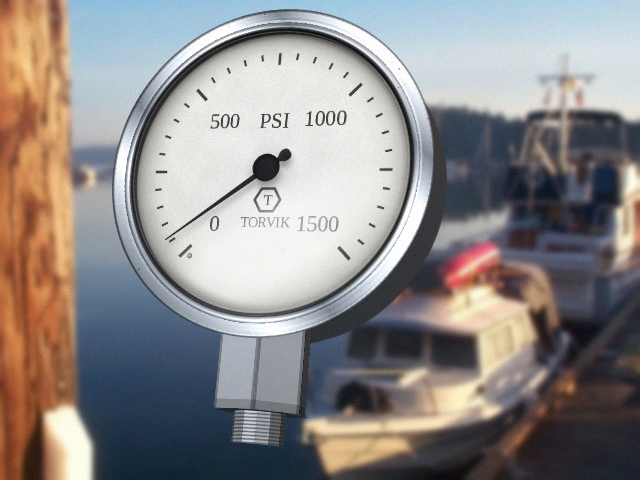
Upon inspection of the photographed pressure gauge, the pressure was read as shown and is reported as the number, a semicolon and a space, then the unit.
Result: 50; psi
